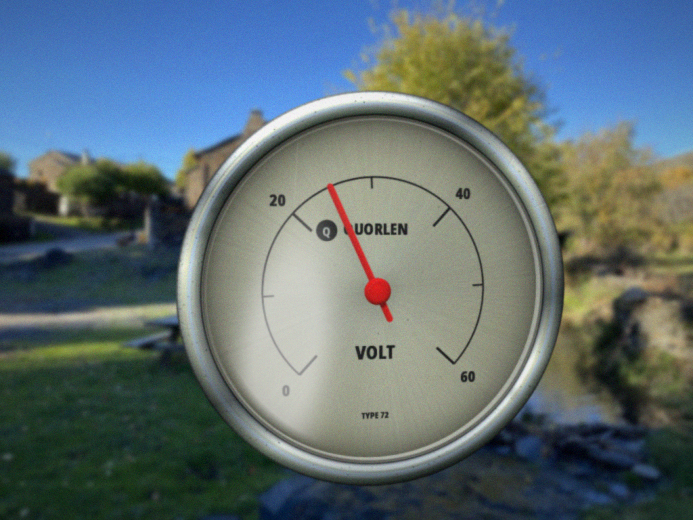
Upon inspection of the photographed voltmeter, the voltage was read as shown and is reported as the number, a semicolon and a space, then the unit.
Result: 25; V
